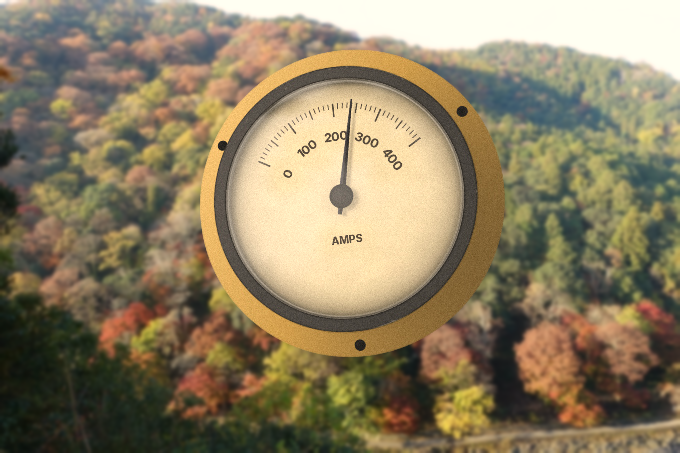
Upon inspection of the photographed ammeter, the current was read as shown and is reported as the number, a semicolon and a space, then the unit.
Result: 240; A
